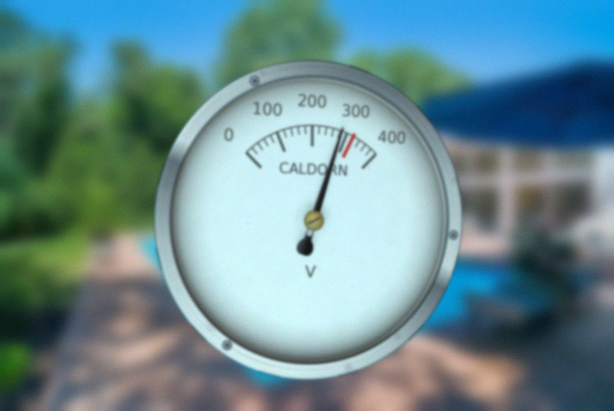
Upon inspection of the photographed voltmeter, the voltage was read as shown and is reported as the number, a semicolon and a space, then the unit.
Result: 280; V
